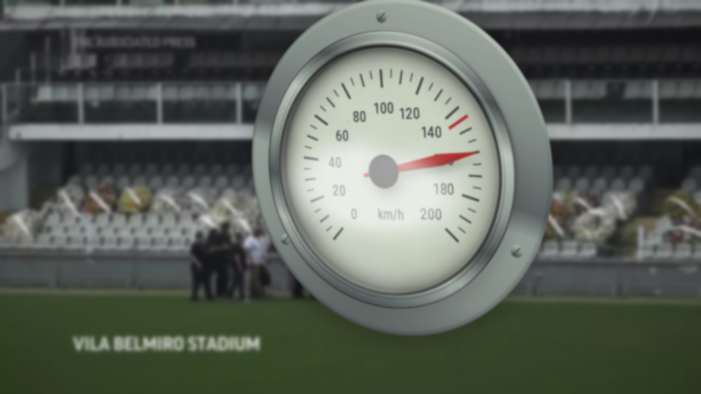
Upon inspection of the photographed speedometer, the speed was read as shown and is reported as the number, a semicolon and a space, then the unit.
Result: 160; km/h
